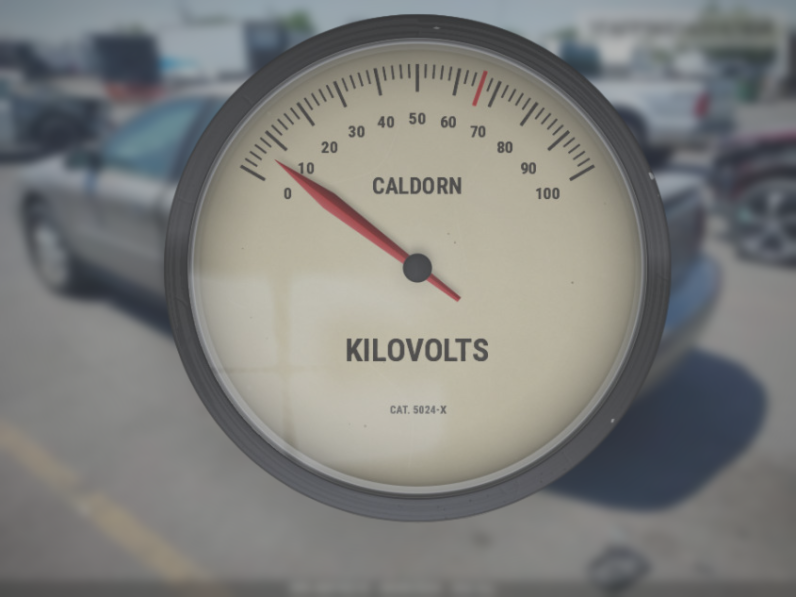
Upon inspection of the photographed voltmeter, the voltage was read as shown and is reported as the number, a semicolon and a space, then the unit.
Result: 6; kV
